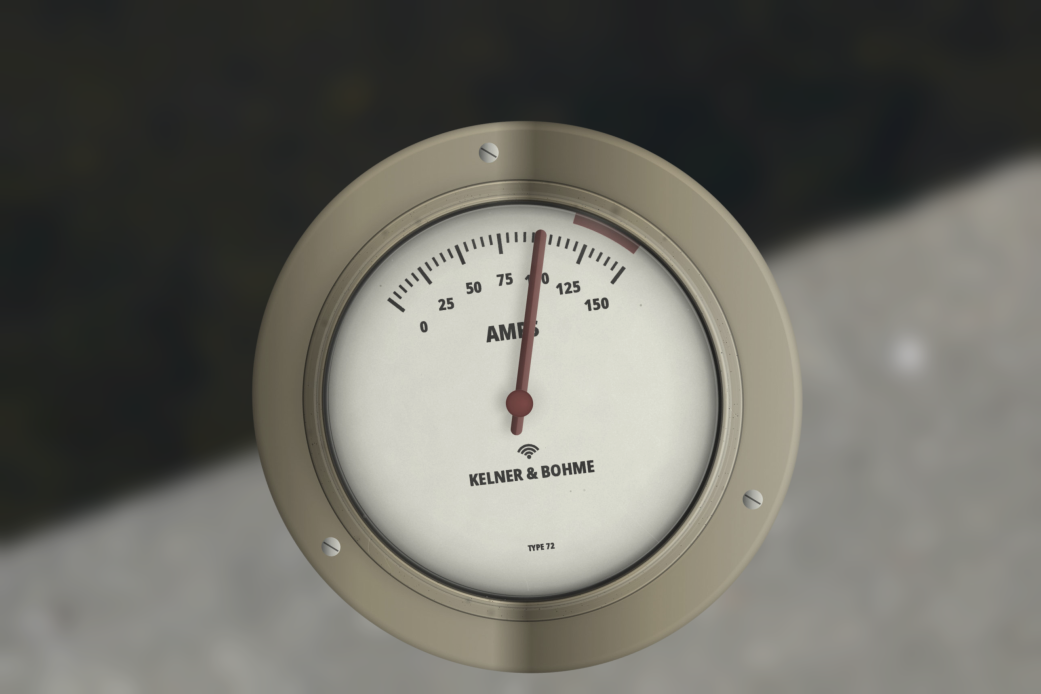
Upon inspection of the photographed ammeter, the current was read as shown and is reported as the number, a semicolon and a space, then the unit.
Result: 100; A
